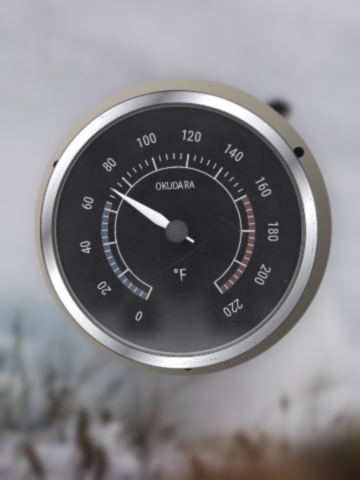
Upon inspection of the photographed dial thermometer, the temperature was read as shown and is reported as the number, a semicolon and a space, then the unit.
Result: 72; °F
